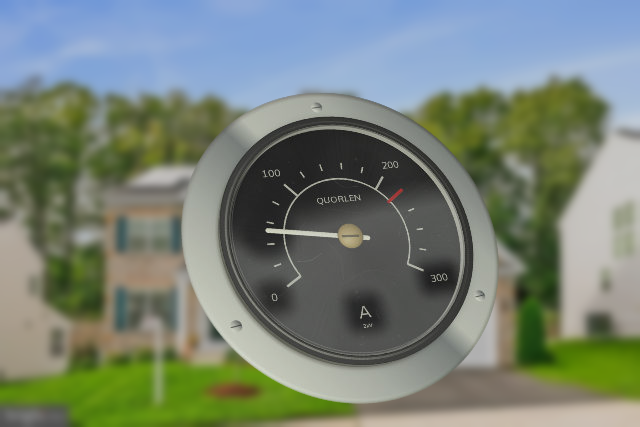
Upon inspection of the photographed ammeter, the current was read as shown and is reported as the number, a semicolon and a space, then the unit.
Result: 50; A
